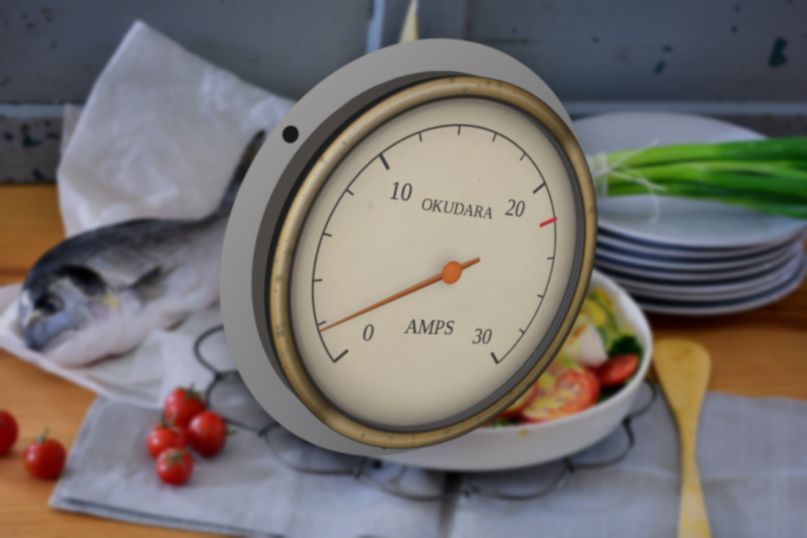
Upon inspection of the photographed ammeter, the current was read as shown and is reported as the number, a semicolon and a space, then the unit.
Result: 2; A
